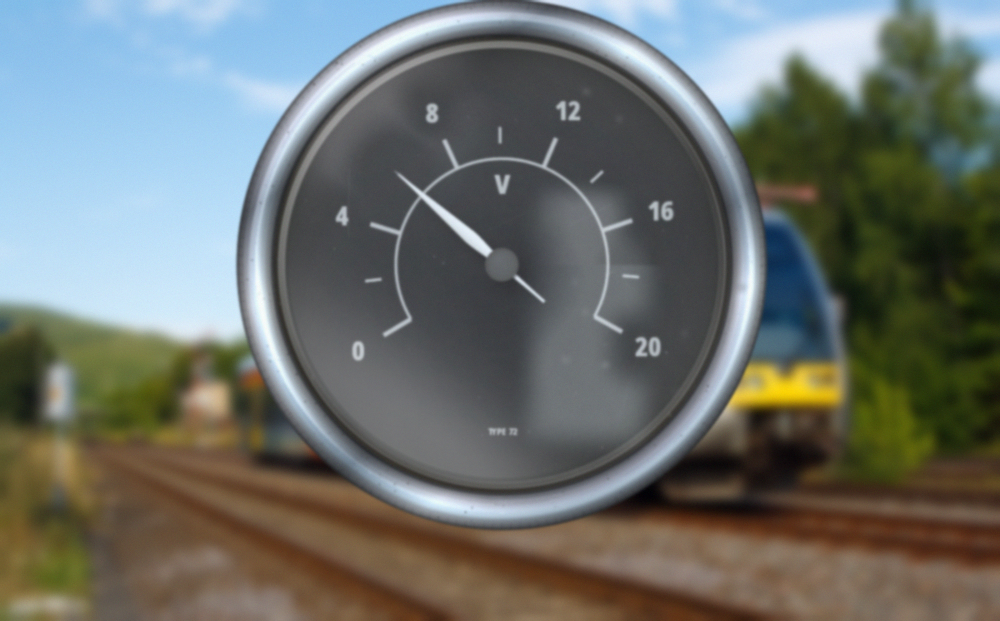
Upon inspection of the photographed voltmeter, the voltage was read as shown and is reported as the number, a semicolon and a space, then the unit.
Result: 6; V
